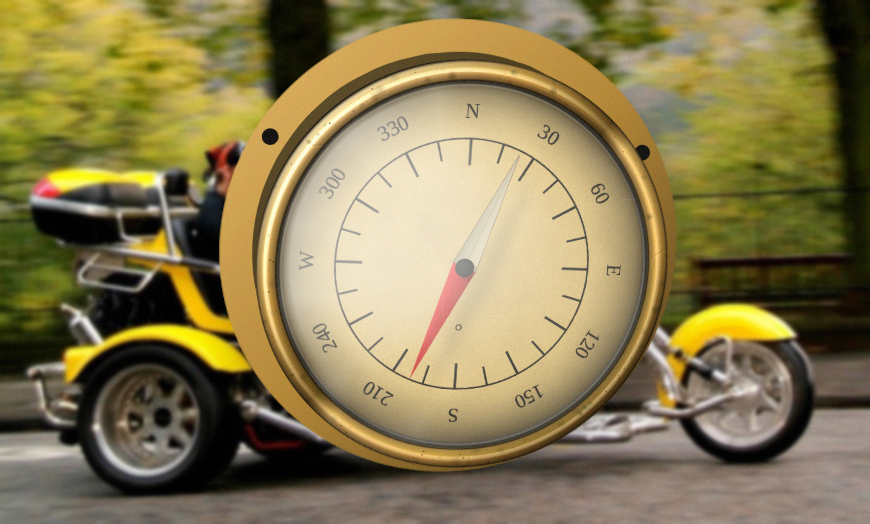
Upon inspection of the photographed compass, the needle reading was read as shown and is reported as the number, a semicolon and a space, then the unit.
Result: 202.5; °
